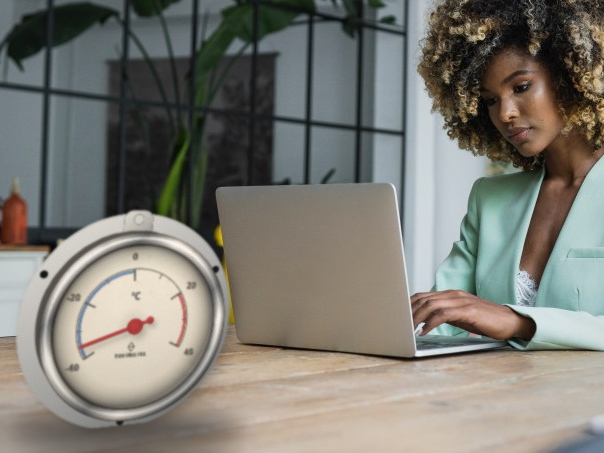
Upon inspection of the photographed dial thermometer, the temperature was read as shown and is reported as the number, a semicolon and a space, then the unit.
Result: -35; °C
